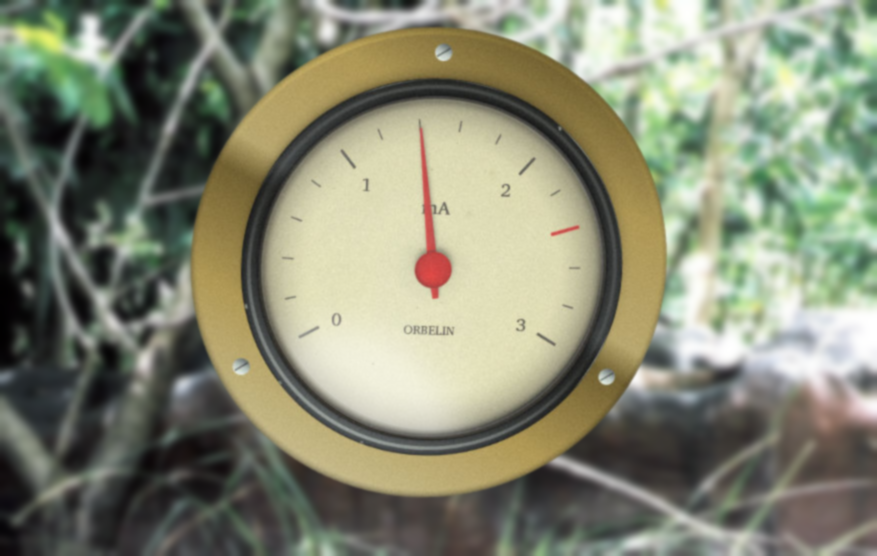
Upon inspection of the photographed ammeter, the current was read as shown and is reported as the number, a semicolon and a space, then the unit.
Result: 1.4; mA
